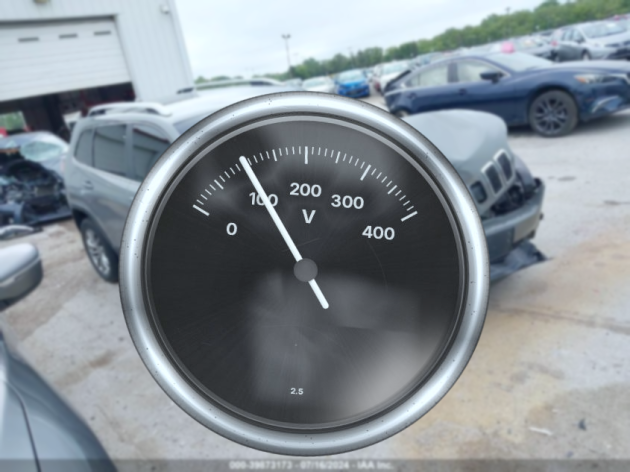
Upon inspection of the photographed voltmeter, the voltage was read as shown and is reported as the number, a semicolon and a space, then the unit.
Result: 100; V
